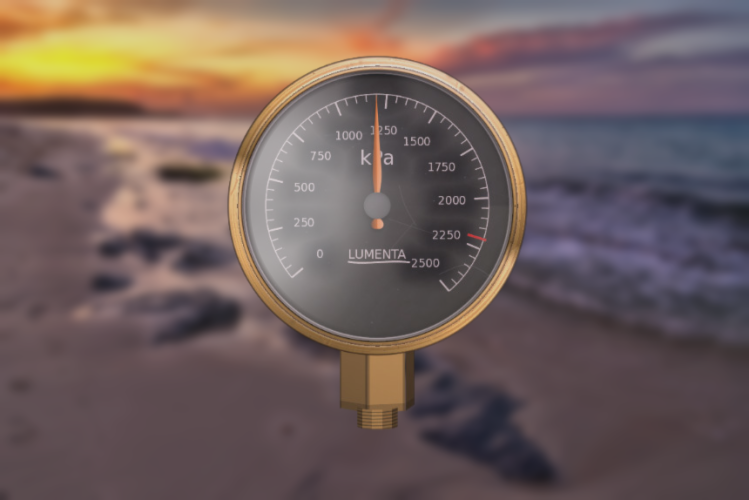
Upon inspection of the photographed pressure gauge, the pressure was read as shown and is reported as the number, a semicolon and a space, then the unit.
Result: 1200; kPa
